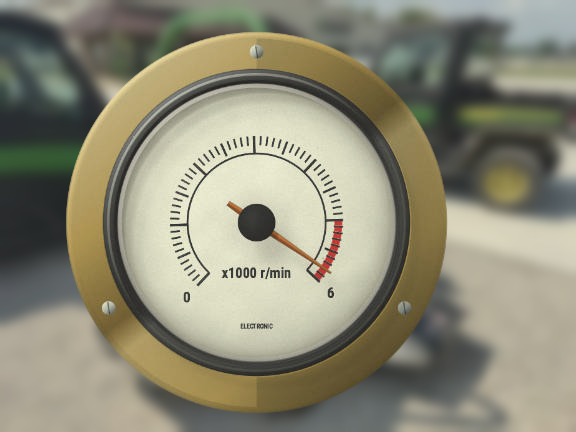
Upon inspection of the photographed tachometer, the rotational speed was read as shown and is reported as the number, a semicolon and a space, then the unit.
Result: 5800; rpm
